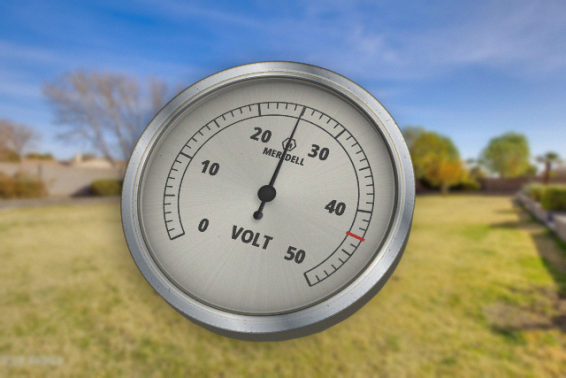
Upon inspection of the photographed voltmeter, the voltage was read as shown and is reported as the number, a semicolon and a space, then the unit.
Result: 25; V
